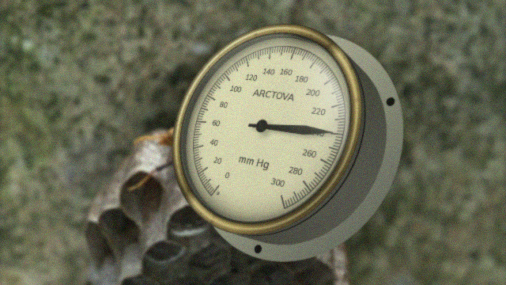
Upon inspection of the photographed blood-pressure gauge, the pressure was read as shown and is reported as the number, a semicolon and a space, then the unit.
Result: 240; mmHg
